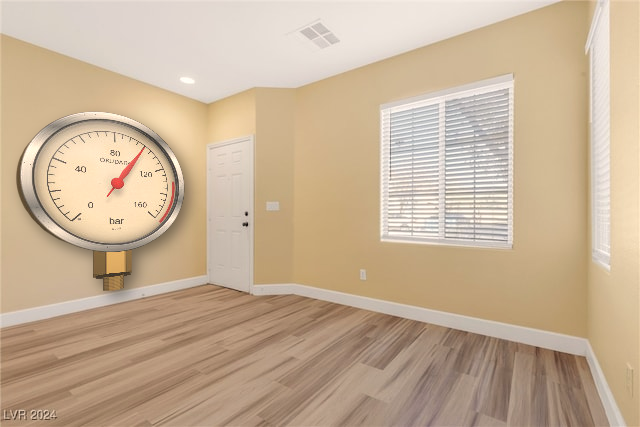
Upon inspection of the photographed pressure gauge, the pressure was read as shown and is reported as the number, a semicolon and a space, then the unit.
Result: 100; bar
